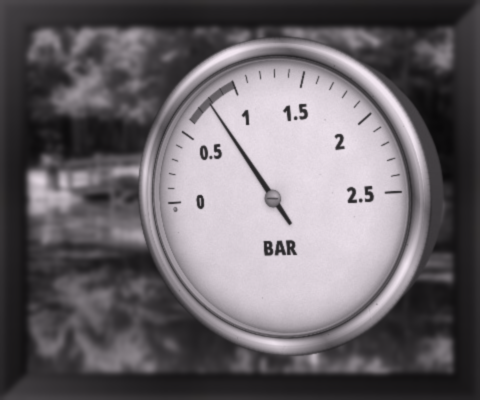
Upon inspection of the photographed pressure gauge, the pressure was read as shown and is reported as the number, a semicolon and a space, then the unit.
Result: 0.8; bar
